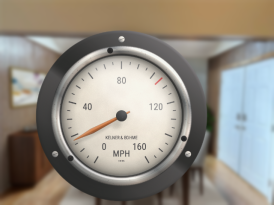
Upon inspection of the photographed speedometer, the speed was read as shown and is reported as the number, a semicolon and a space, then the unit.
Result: 17.5; mph
